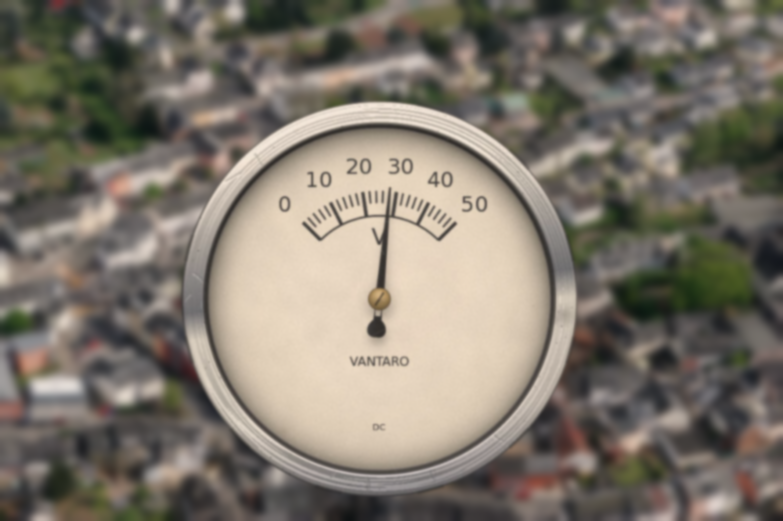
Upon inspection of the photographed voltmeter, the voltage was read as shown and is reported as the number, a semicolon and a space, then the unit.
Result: 28; V
